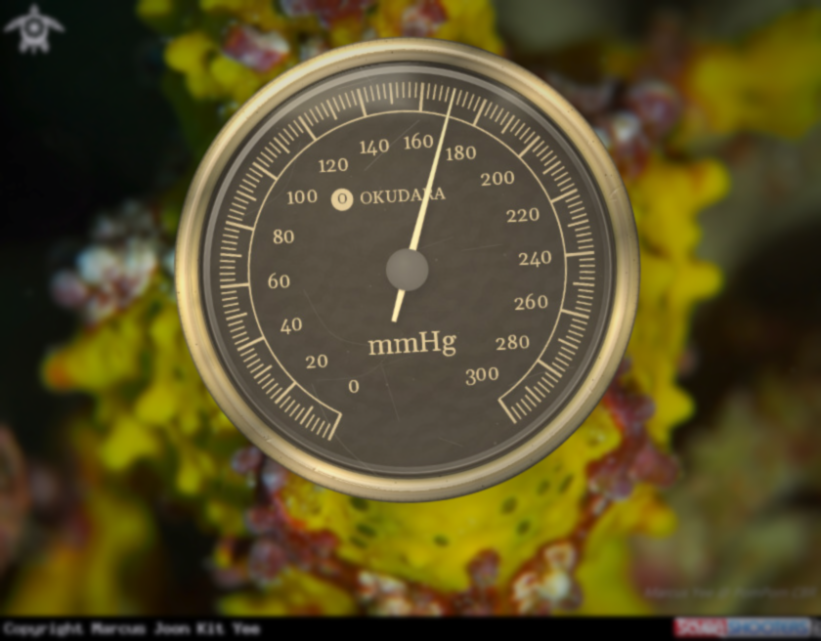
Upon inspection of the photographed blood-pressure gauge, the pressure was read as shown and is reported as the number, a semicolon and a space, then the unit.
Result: 170; mmHg
